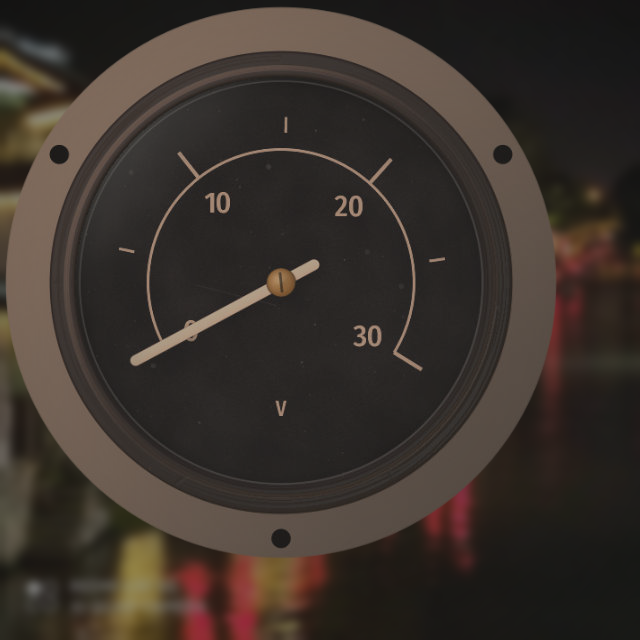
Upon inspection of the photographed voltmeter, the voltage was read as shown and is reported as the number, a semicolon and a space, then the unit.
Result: 0; V
